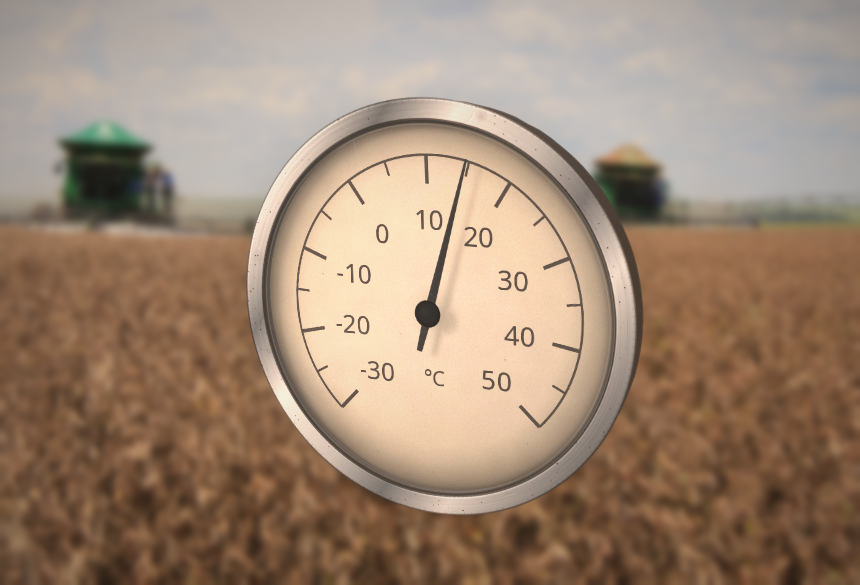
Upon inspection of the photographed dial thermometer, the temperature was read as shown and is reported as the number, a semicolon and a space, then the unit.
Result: 15; °C
